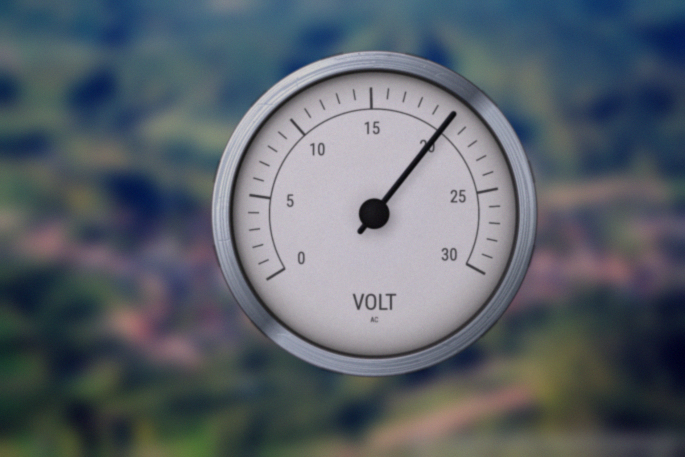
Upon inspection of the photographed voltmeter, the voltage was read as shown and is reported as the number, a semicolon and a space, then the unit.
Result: 20; V
